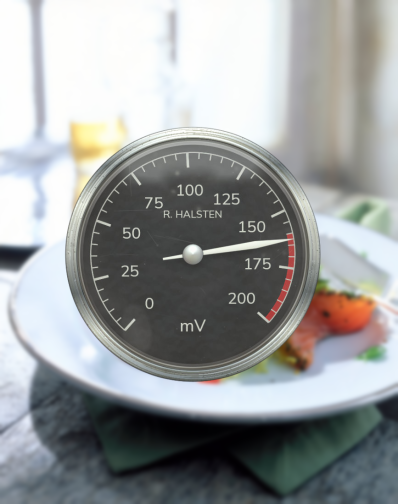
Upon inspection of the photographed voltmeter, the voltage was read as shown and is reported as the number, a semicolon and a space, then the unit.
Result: 162.5; mV
